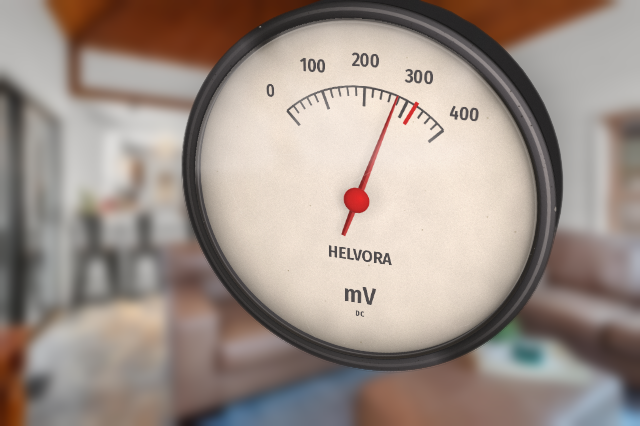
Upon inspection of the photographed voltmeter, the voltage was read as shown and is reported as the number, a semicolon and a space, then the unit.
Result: 280; mV
